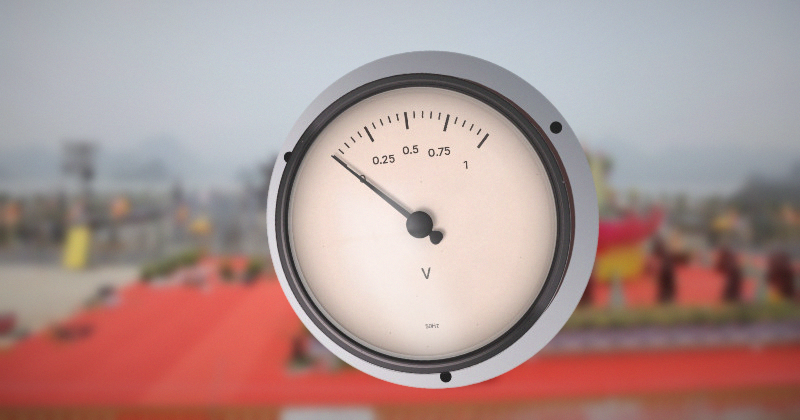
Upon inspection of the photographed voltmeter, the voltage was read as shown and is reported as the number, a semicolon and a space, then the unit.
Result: 0; V
